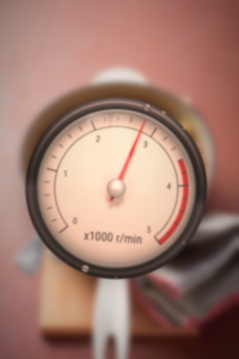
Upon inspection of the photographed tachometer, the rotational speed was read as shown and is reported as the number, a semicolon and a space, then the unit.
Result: 2800; rpm
